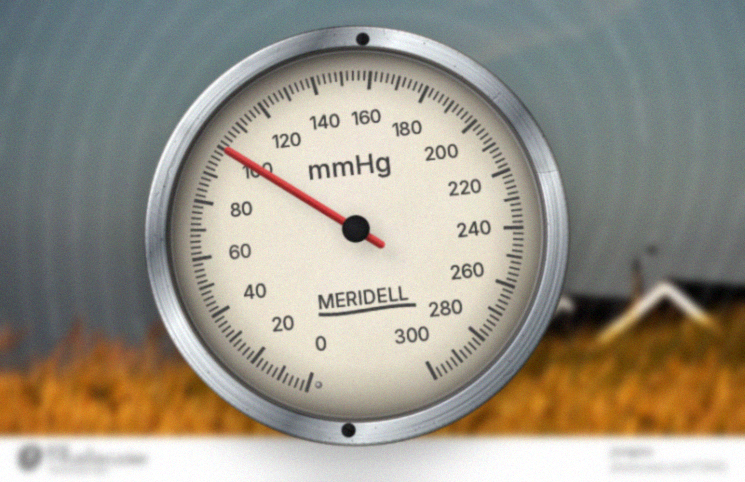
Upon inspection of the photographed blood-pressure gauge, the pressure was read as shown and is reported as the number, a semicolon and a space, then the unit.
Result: 100; mmHg
